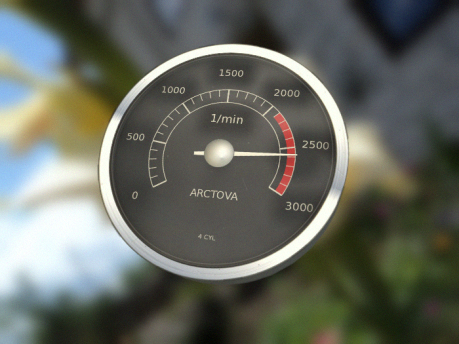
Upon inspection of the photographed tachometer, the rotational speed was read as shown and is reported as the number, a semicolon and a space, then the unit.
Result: 2600; rpm
